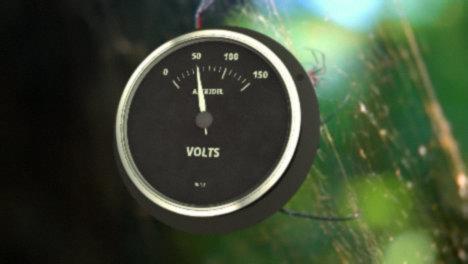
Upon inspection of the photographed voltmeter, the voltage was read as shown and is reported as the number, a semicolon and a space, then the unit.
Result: 50; V
